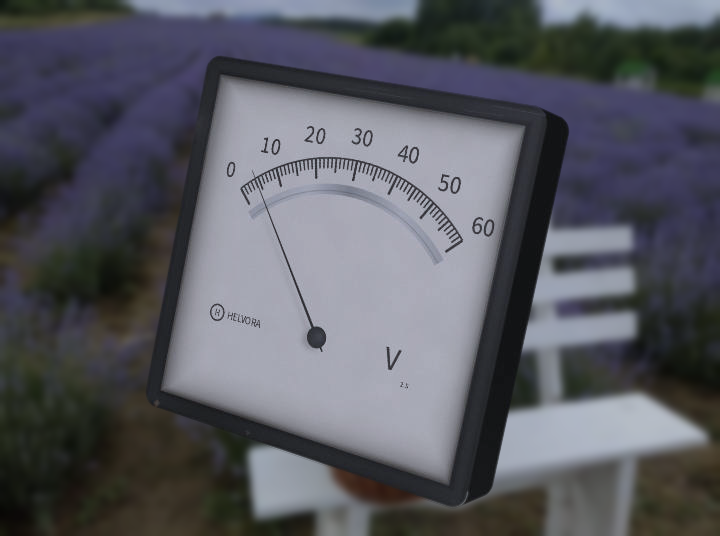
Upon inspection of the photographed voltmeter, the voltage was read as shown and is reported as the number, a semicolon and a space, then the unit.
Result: 5; V
